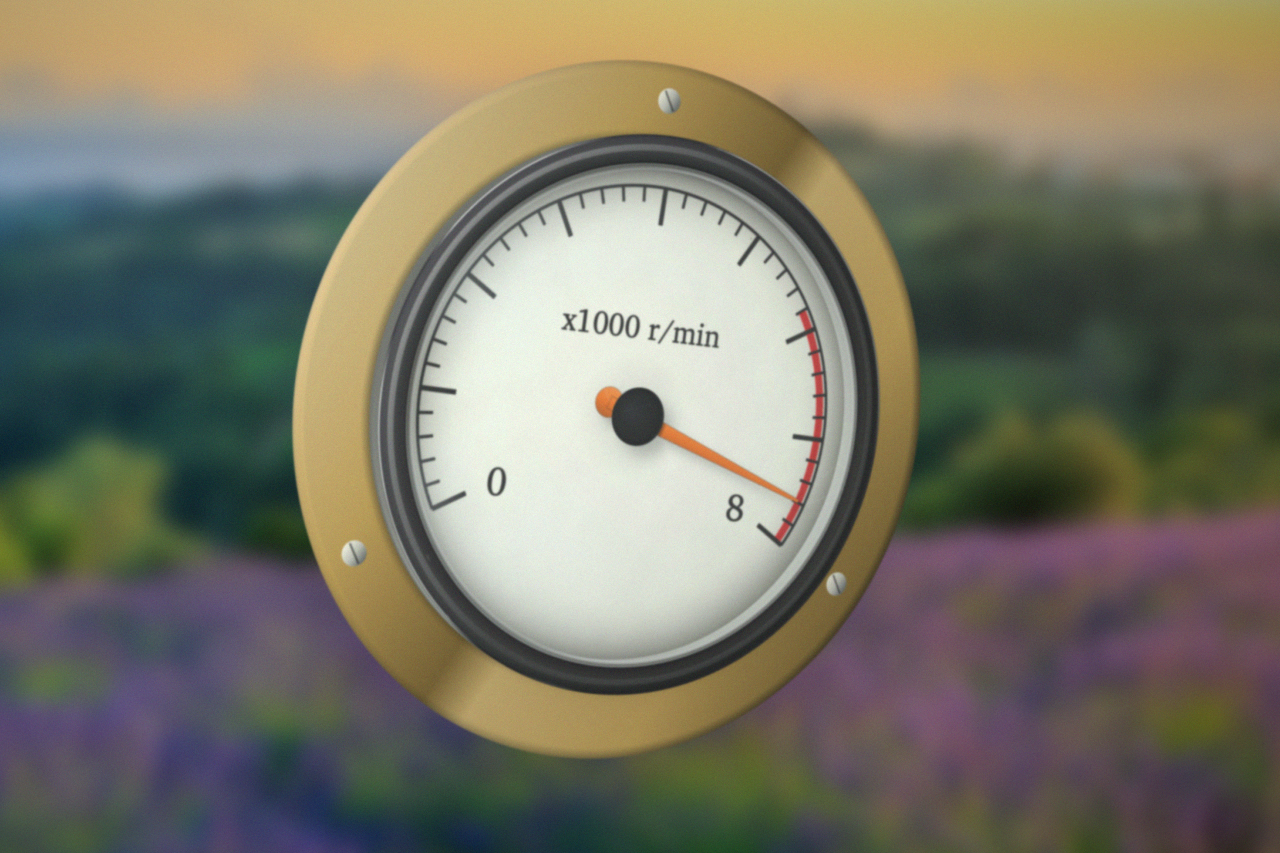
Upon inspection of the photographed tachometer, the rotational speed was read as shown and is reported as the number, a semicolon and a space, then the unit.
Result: 7600; rpm
